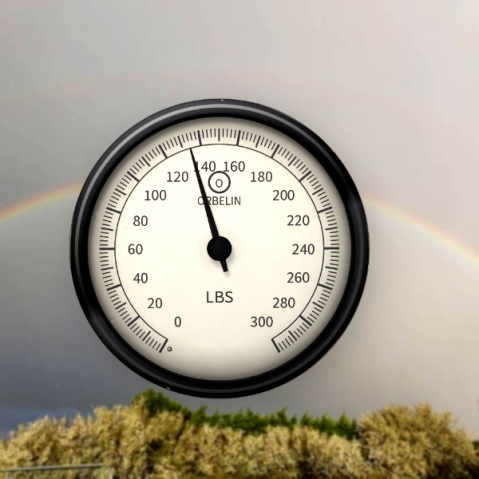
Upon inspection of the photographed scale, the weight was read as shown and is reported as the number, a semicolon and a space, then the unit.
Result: 134; lb
